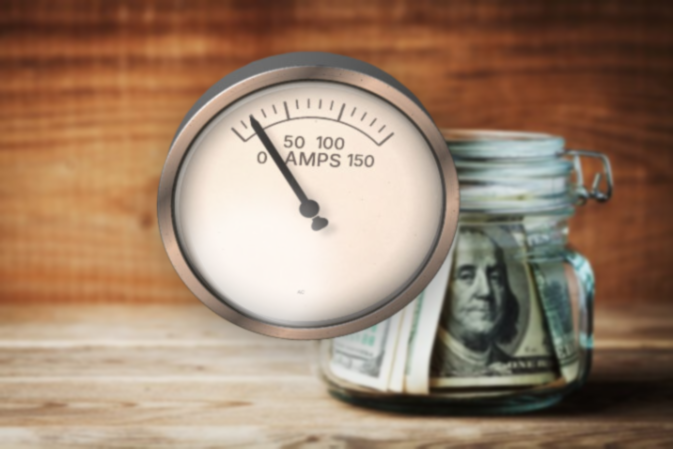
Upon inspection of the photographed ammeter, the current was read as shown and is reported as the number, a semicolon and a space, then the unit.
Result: 20; A
